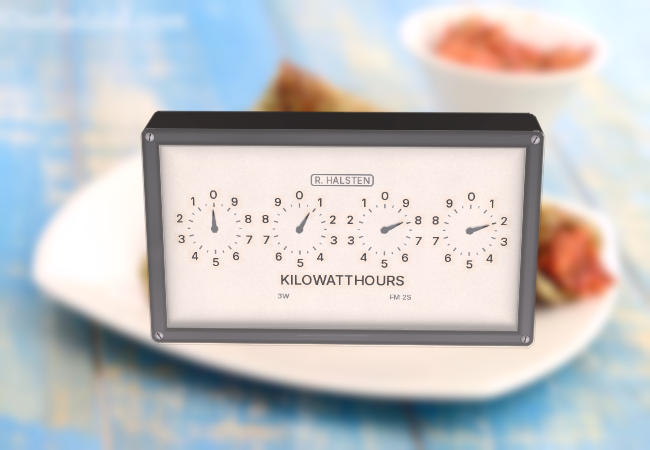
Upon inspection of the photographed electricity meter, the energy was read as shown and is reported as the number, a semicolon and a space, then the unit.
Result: 82; kWh
